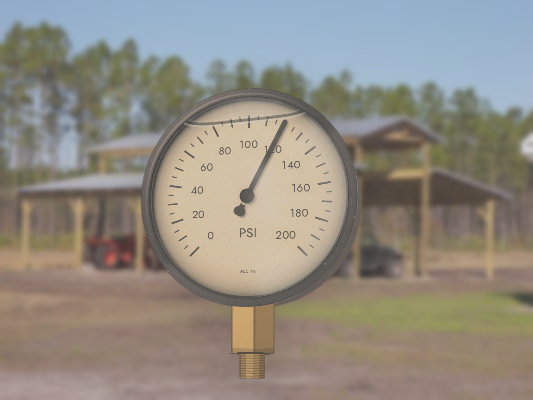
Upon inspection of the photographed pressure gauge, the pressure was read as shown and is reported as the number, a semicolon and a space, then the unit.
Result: 120; psi
